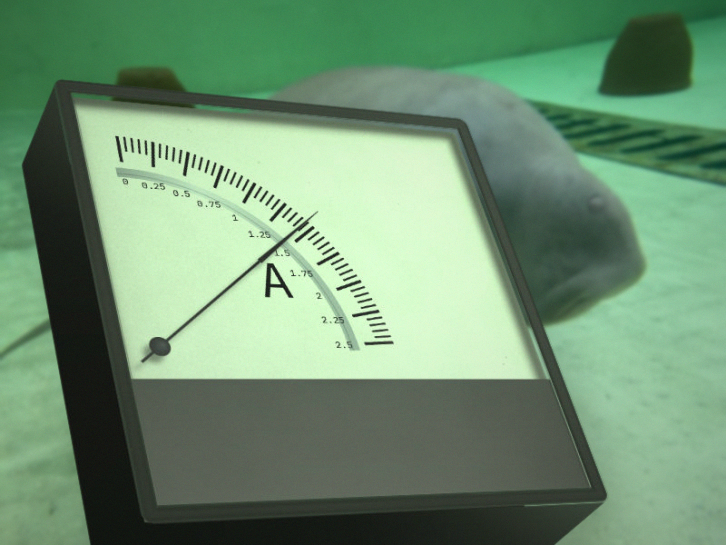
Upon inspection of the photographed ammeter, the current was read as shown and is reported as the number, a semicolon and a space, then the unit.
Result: 1.45; A
